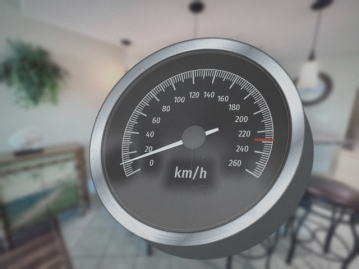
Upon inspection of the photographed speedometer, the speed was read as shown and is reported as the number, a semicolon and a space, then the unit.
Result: 10; km/h
